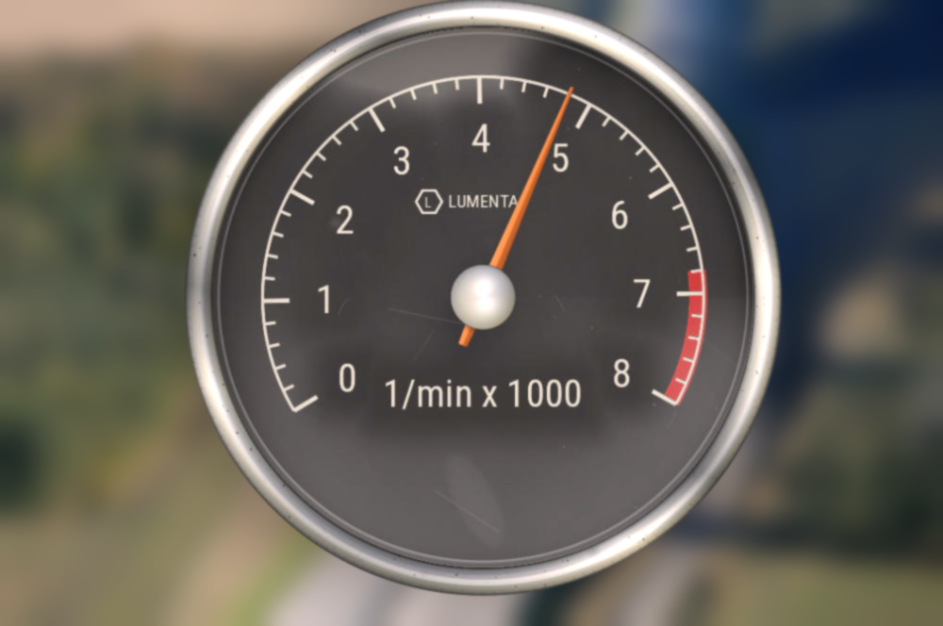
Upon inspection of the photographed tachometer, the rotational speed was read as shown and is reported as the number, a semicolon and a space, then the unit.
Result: 4800; rpm
